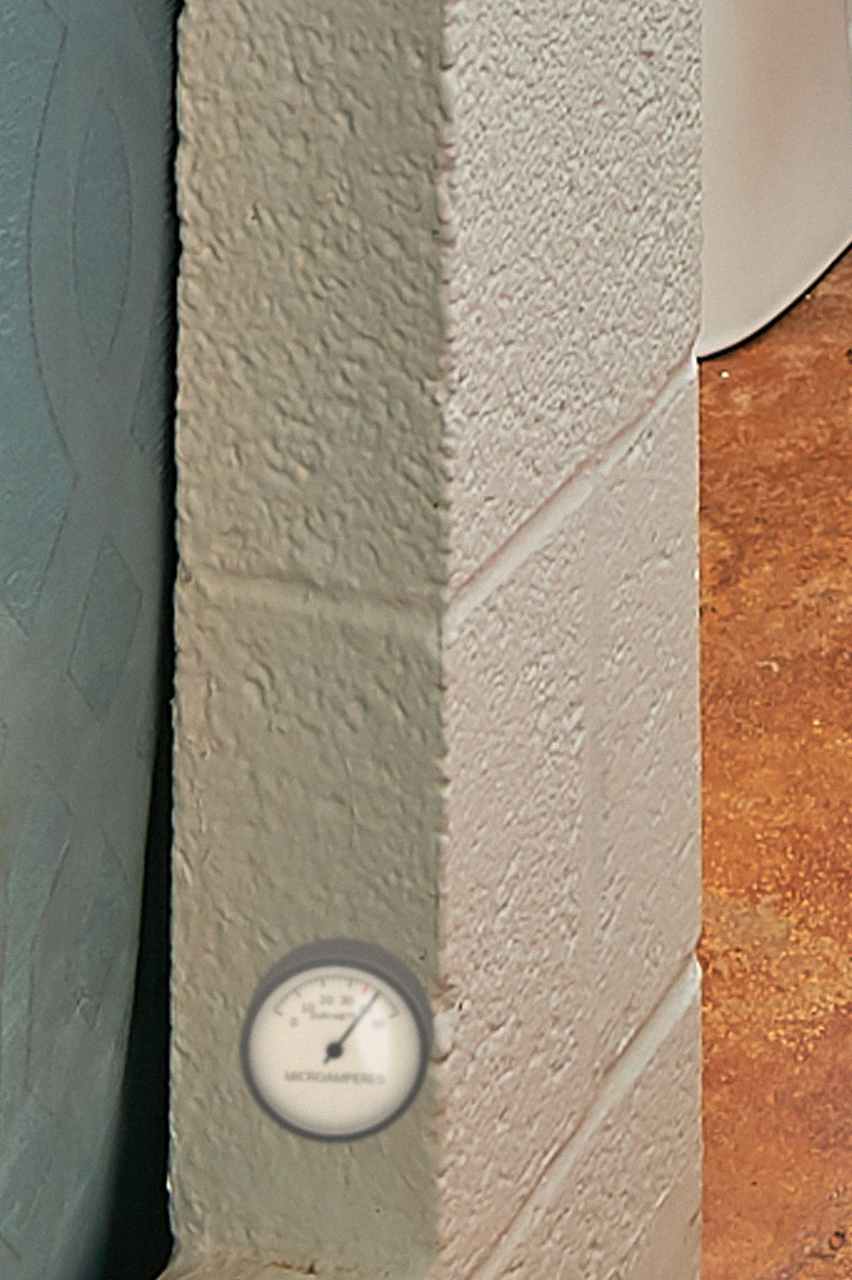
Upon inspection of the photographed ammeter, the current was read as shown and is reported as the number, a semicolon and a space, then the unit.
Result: 40; µA
